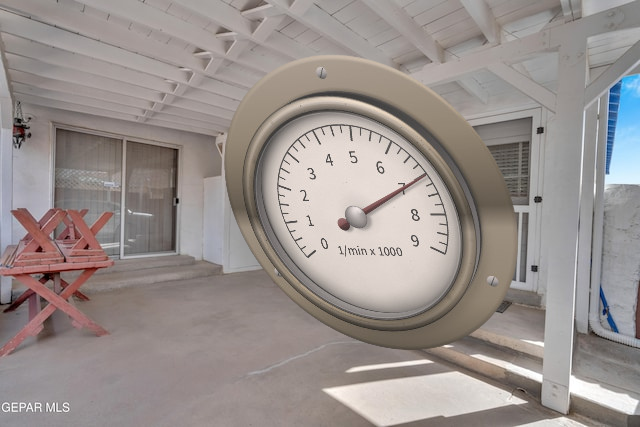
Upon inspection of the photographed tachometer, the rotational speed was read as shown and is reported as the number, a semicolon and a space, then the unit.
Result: 7000; rpm
